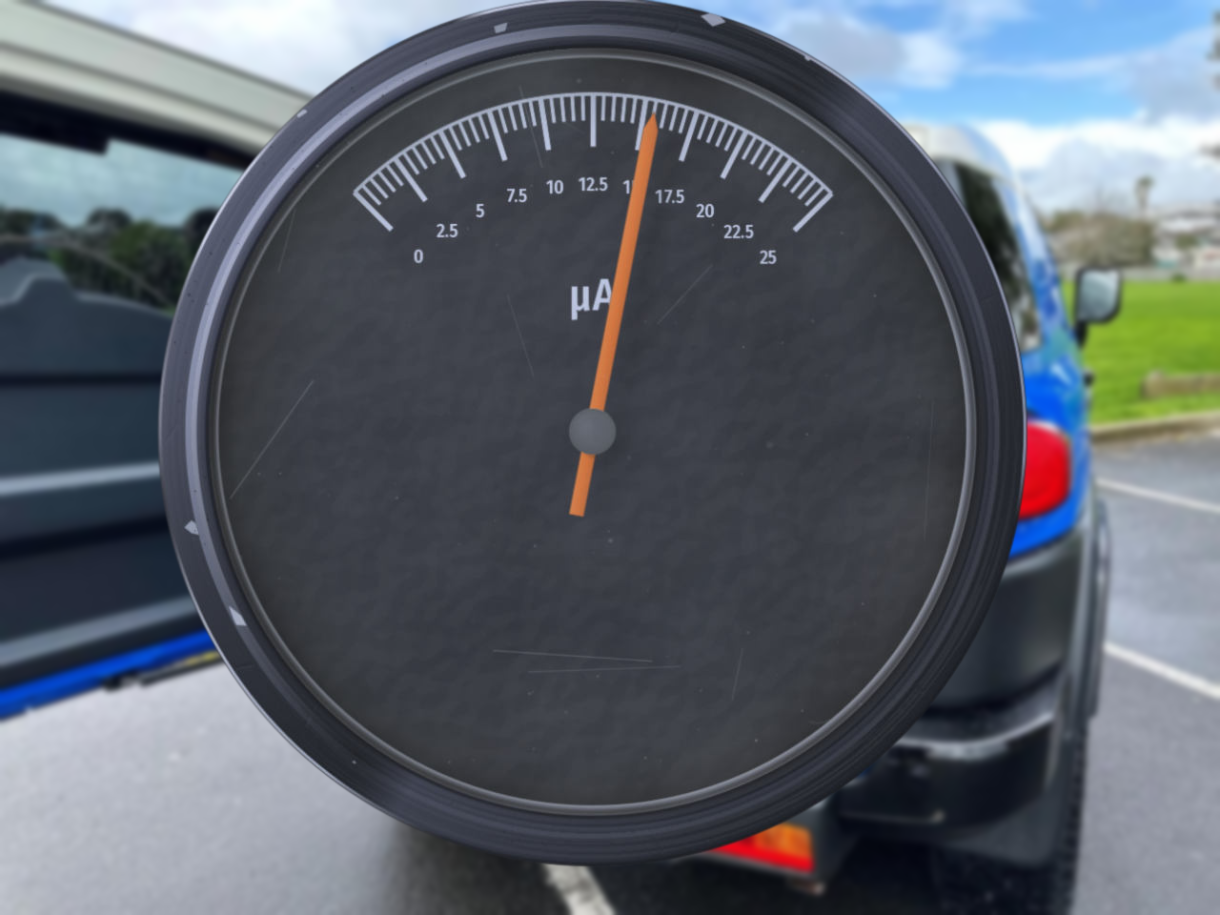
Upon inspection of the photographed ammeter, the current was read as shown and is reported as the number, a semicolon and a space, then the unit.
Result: 15.5; µA
